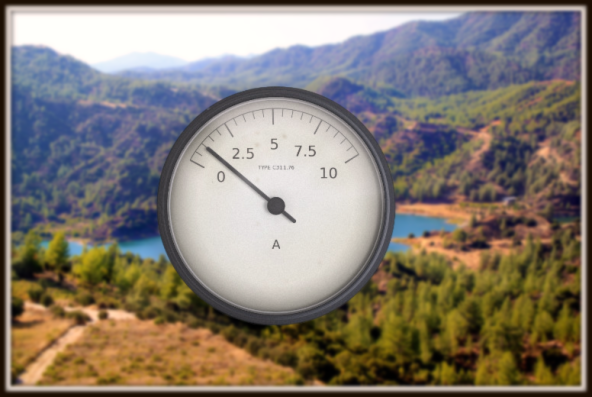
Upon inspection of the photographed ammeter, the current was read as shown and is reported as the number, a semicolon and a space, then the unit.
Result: 1; A
